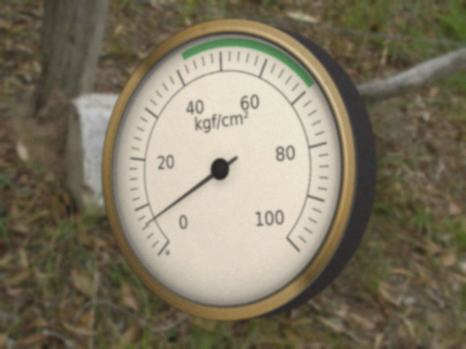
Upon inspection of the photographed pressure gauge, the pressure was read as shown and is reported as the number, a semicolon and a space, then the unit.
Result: 6; kg/cm²
